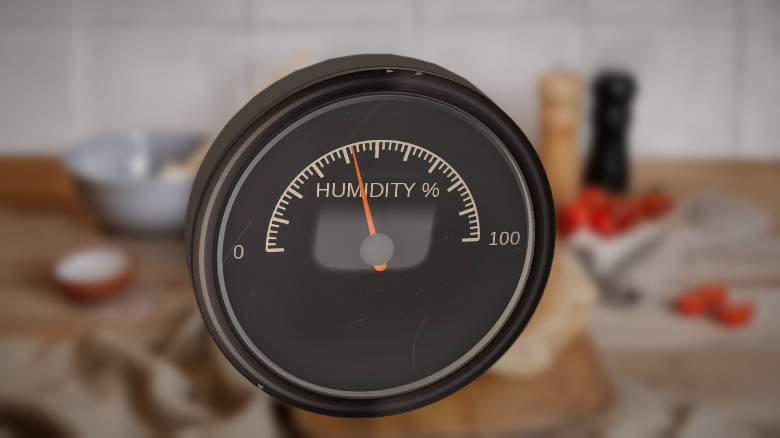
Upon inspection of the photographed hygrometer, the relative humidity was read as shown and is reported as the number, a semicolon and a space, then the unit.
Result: 42; %
